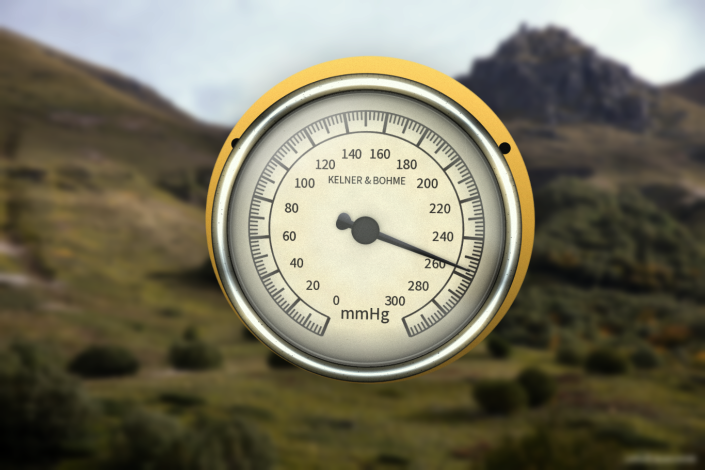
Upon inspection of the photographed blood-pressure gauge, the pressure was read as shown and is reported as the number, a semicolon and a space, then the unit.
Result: 256; mmHg
